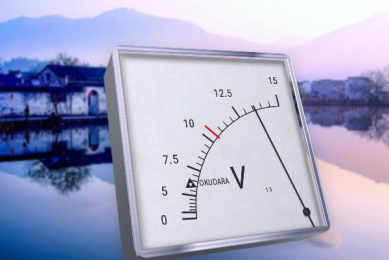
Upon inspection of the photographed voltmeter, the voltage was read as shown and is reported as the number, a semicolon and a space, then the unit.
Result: 13.5; V
